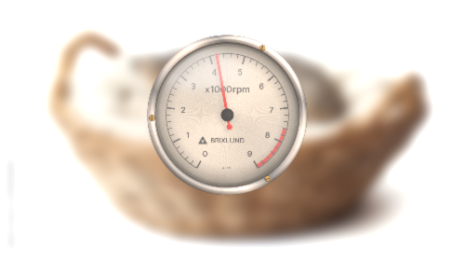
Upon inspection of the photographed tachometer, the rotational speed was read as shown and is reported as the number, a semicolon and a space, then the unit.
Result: 4200; rpm
